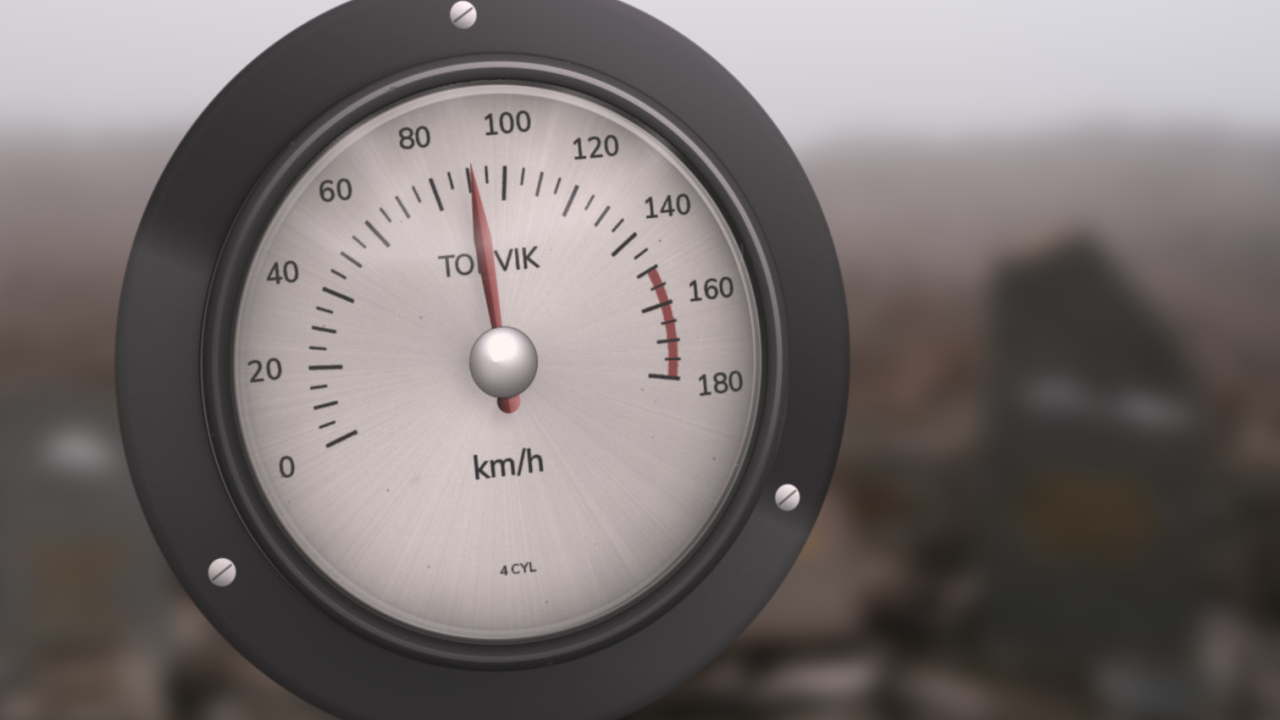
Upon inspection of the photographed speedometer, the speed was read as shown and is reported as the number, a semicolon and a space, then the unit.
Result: 90; km/h
